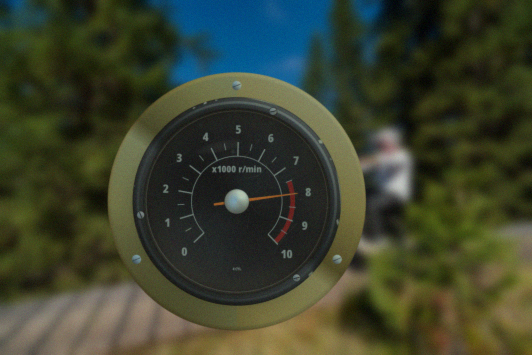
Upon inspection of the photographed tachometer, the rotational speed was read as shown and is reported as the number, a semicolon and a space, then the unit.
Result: 8000; rpm
